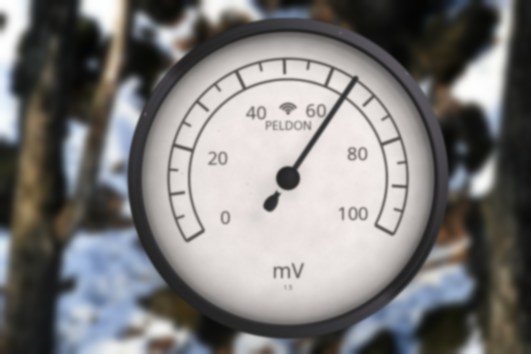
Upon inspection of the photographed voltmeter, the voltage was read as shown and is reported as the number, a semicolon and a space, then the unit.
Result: 65; mV
